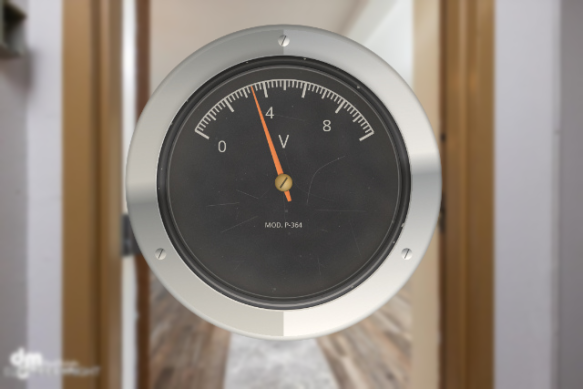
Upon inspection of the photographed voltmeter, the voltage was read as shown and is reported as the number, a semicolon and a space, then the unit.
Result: 3.4; V
